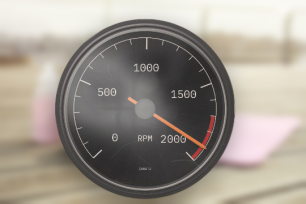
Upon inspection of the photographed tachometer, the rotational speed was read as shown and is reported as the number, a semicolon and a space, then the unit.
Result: 1900; rpm
